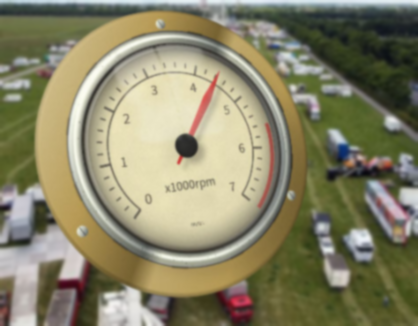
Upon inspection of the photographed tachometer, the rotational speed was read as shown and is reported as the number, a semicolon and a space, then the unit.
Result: 4400; rpm
